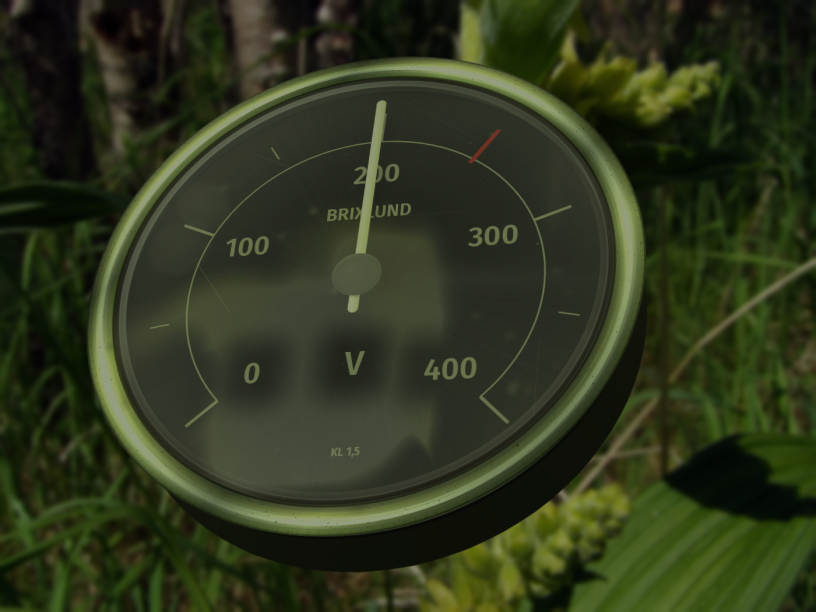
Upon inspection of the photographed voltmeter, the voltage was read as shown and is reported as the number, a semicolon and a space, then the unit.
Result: 200; V
